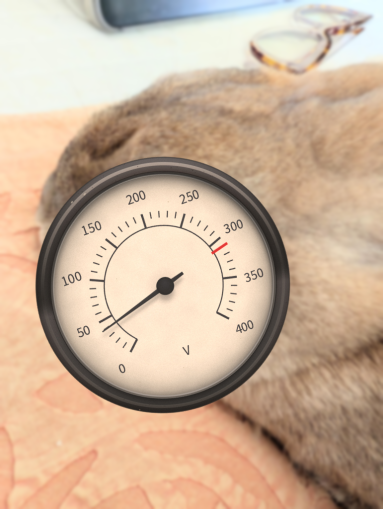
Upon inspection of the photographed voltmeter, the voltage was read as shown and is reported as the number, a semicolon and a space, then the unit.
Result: 40; V
